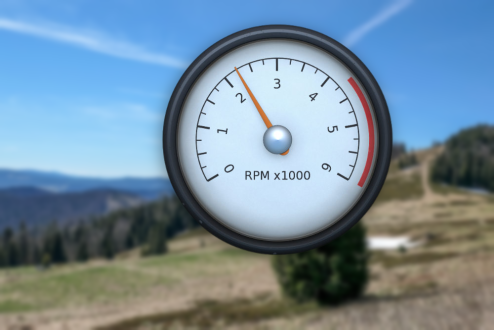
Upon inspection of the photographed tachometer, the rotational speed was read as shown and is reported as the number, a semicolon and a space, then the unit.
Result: 2250; rpm
